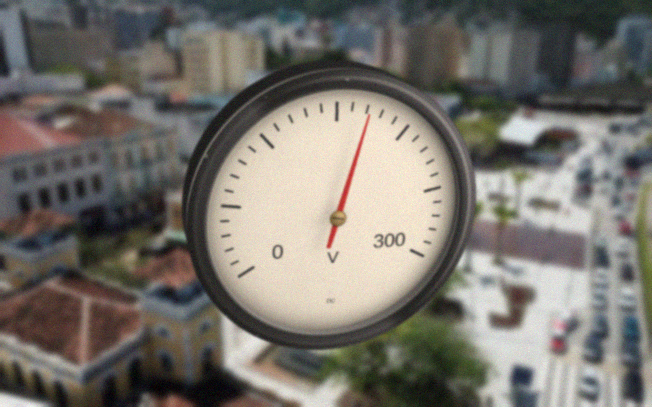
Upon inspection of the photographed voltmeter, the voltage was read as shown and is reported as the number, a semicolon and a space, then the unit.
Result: 170; V
